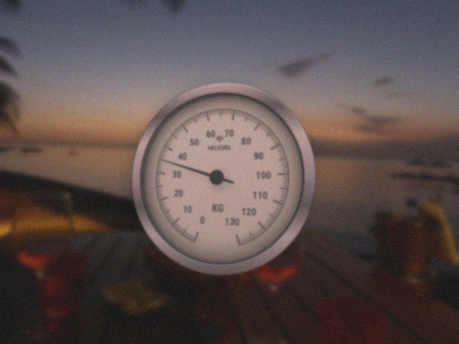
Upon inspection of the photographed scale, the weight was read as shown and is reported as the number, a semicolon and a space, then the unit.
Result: 35; kg
